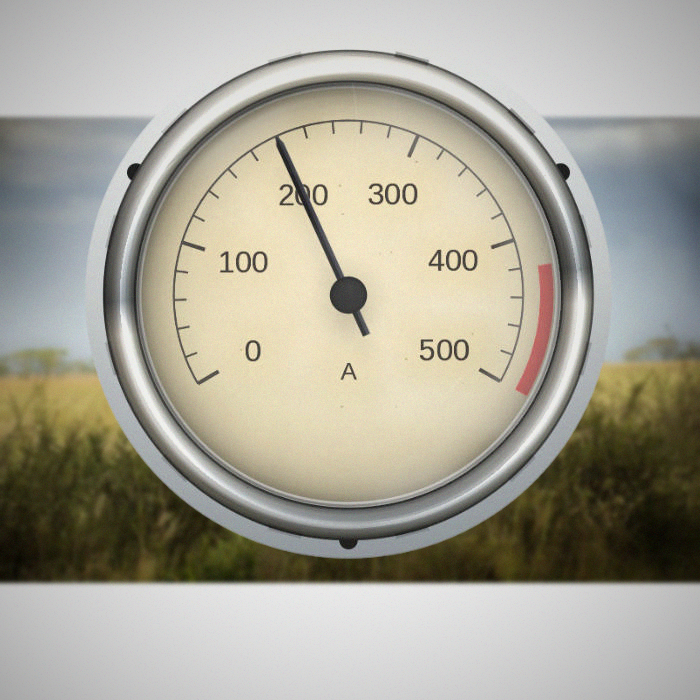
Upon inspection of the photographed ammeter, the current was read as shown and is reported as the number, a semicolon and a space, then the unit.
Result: 200; A
